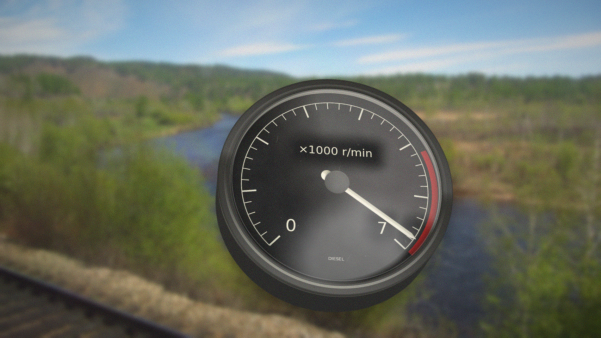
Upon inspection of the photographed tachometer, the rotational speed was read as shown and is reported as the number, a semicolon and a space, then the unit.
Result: 6800; rpm
